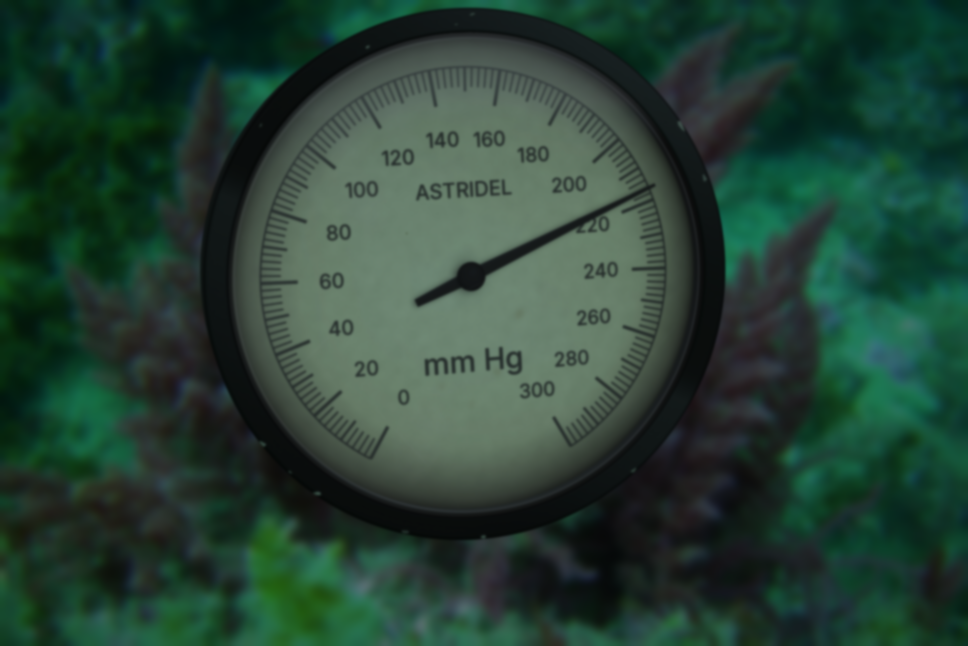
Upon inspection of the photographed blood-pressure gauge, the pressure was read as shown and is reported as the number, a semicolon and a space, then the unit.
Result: 216; mmHg
